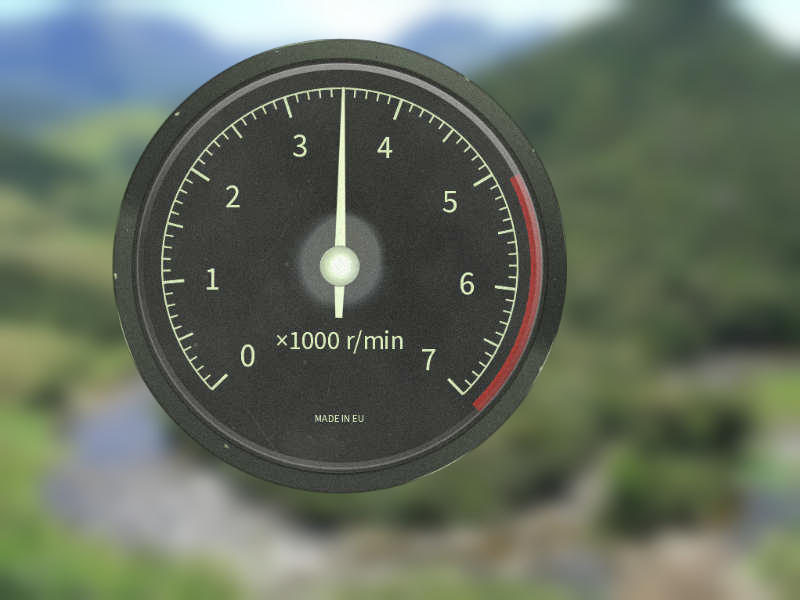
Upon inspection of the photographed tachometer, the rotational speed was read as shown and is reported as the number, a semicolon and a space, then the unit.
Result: 3500; rpm
